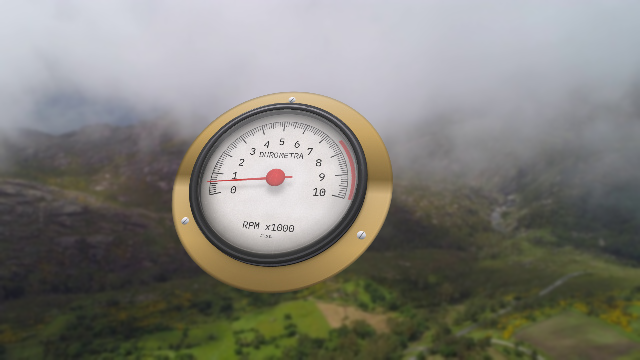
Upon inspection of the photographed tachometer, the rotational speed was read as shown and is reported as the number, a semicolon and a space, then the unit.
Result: 500; rpm
